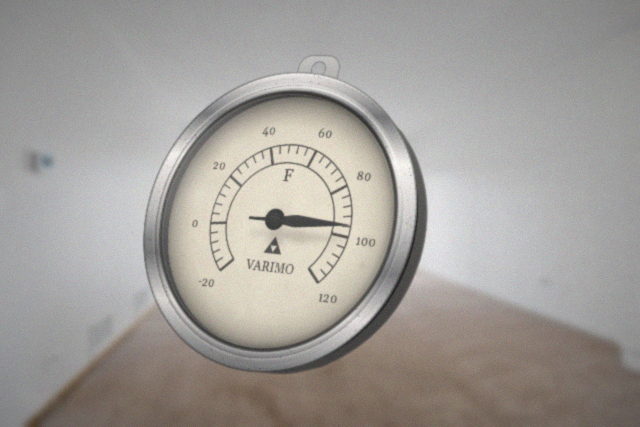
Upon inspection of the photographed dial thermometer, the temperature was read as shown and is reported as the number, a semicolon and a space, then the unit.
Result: 96; °F
